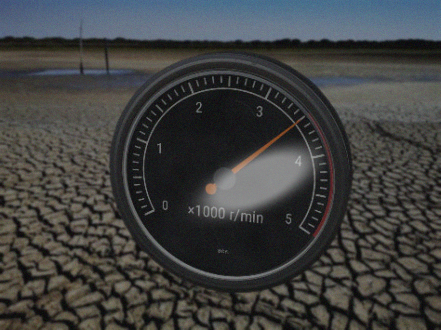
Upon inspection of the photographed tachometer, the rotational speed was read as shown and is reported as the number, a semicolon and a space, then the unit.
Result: 3500; rpm
